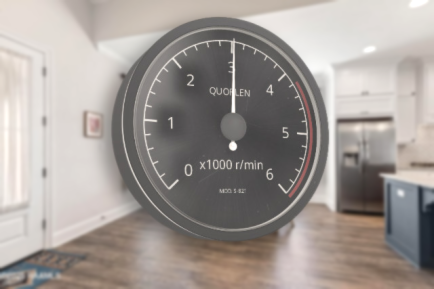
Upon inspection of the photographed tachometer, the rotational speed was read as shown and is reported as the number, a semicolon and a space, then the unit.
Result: 3000; rpm
